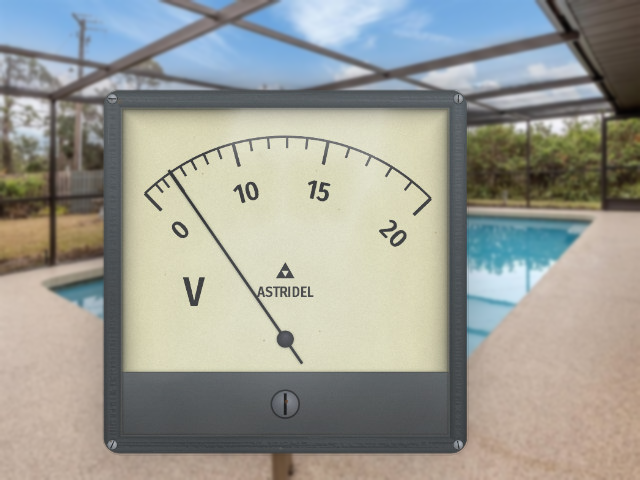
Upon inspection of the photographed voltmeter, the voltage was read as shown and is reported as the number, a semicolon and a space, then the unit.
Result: 5; V
